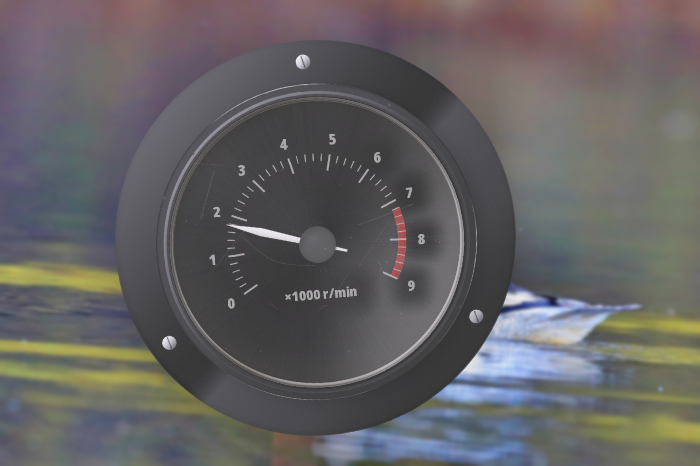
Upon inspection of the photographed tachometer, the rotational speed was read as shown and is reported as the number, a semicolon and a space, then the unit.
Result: 1800; rpm
